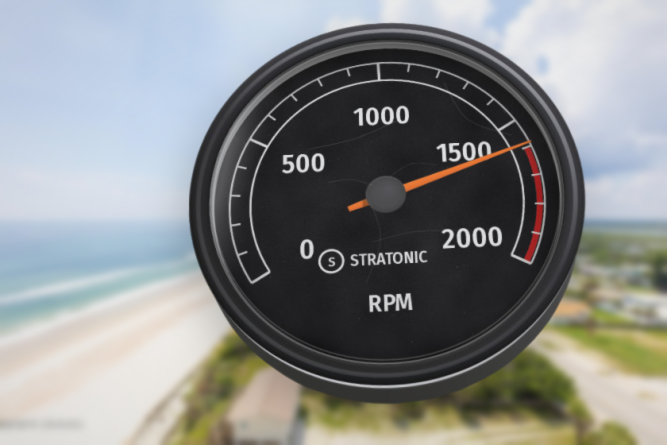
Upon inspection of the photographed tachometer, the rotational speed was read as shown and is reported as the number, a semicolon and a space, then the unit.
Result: 1600; rpm
